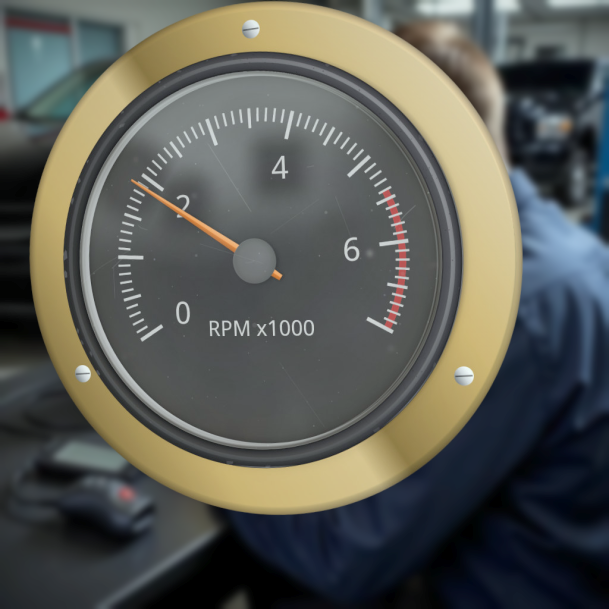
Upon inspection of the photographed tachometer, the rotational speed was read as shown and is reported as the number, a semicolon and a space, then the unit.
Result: 1900; rpm
